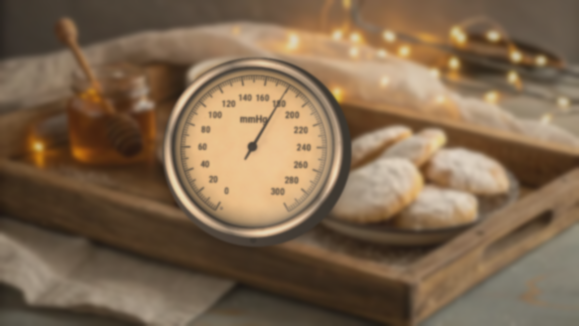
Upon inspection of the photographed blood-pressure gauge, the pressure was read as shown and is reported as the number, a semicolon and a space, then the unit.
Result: 180; mmHg
